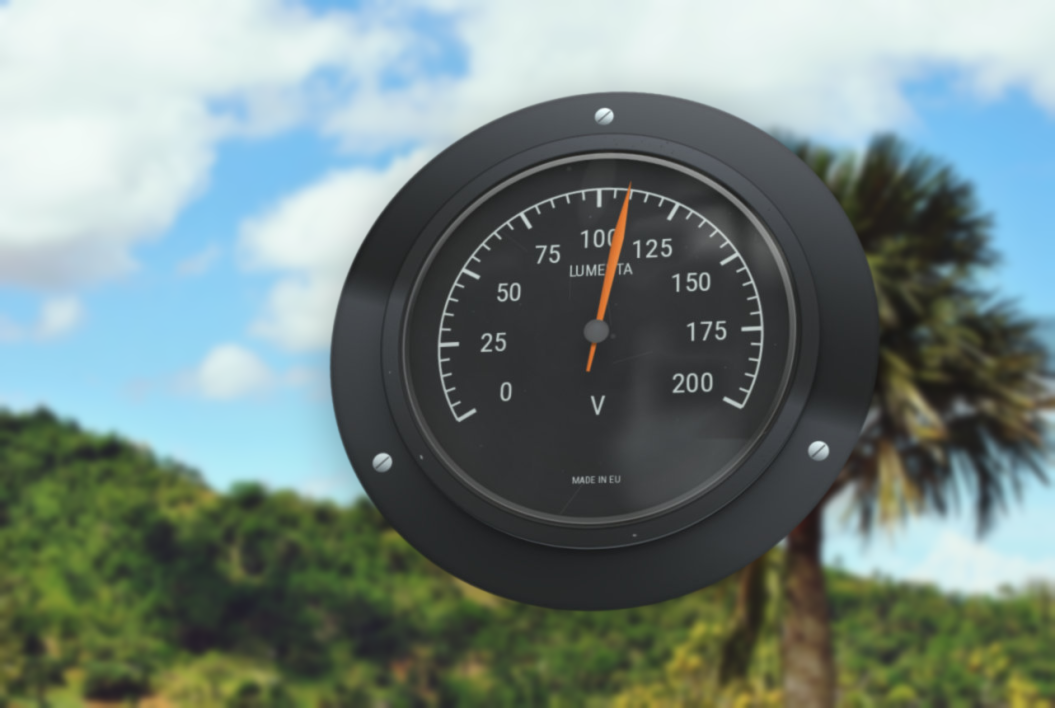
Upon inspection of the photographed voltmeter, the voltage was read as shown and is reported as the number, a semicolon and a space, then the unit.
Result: 110; V
